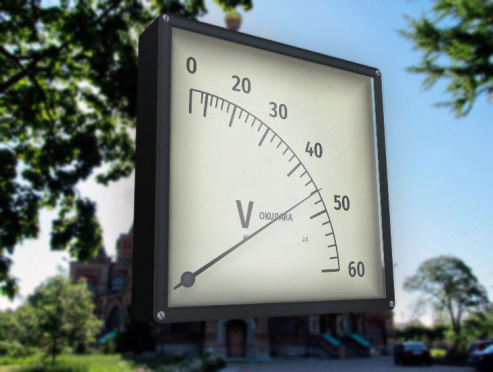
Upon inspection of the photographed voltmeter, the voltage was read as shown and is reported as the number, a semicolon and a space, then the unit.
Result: 46; V
